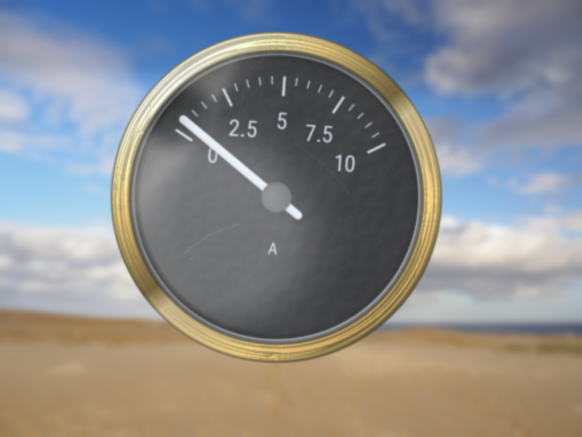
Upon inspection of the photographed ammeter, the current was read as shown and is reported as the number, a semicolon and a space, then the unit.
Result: 0.5; A
